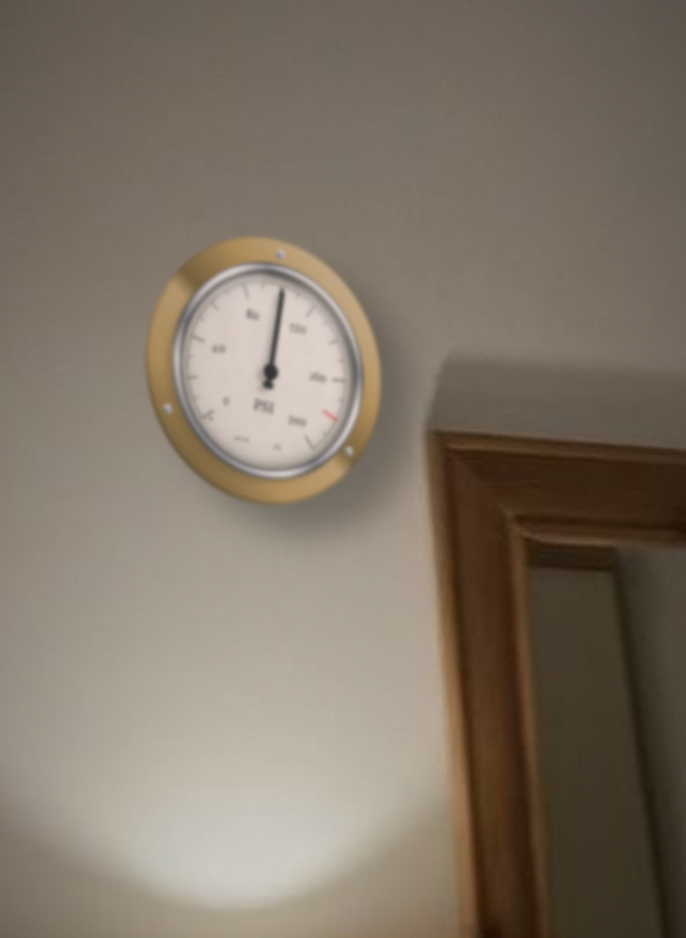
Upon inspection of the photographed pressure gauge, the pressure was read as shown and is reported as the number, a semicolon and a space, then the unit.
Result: 100; psi
